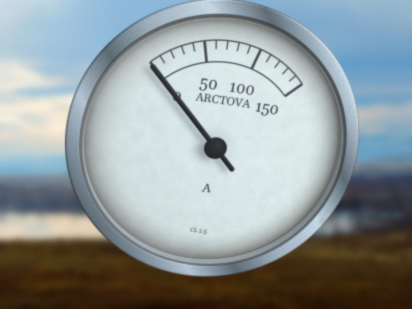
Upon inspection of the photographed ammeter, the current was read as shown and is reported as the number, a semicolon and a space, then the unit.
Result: 0; A
